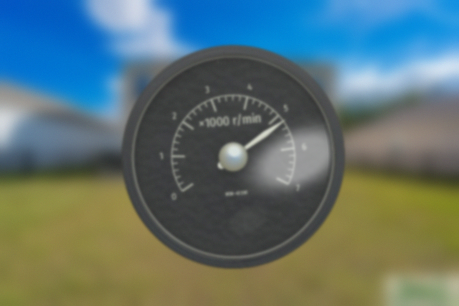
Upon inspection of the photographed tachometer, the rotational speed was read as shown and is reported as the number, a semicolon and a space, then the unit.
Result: 5200; rpm
